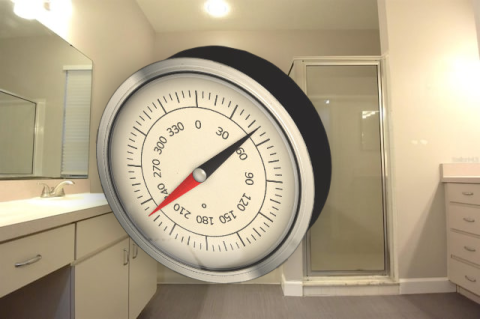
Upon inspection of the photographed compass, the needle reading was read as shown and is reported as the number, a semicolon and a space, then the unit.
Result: 230; °
